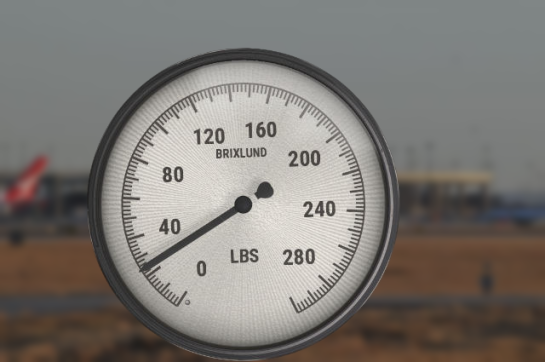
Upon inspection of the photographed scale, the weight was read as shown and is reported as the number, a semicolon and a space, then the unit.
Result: 24; lb
